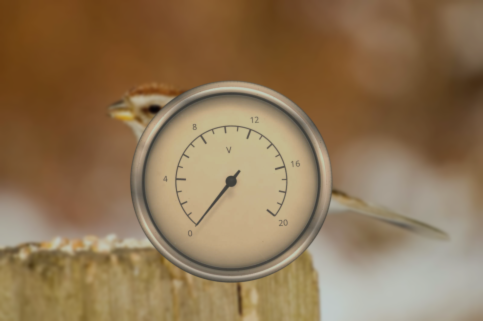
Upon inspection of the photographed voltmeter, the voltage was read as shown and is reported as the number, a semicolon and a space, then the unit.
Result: 0; V
